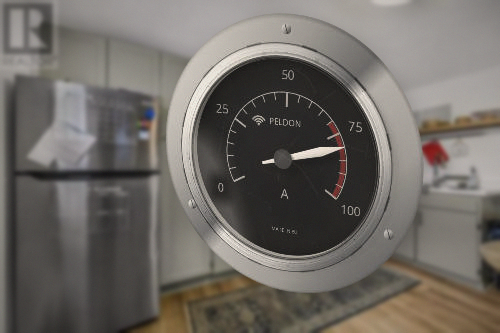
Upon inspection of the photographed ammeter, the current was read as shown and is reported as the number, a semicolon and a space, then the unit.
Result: 80; A
